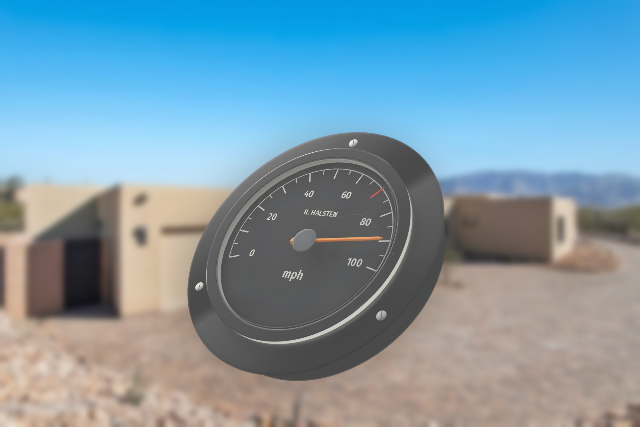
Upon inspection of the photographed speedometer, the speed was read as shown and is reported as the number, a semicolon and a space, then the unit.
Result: 90; mph
